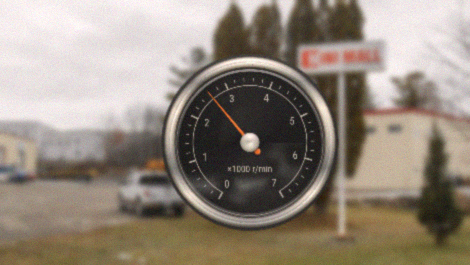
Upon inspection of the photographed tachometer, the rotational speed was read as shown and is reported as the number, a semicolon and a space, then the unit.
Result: 2600; rpm
